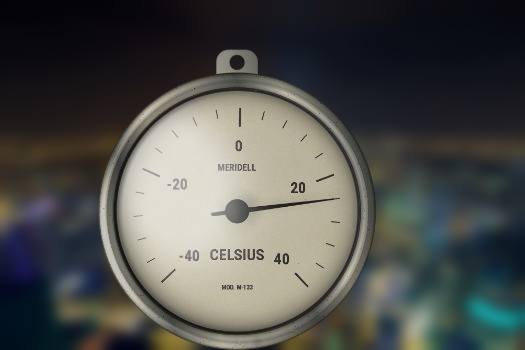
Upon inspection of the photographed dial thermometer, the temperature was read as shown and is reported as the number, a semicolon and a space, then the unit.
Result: 24; °C
